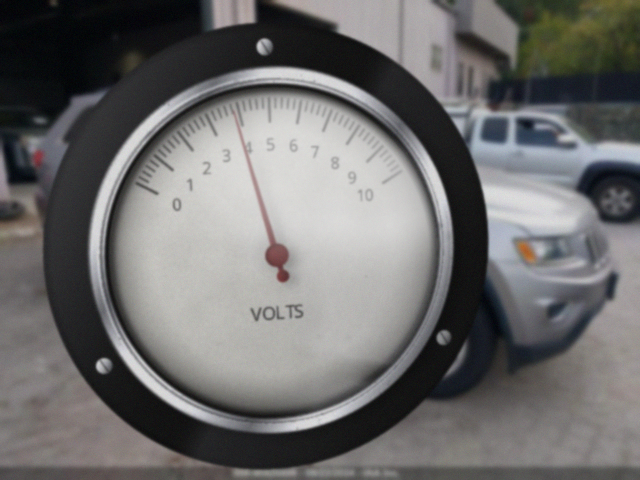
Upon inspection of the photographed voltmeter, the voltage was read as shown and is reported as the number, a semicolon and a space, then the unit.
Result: 3.8; V
